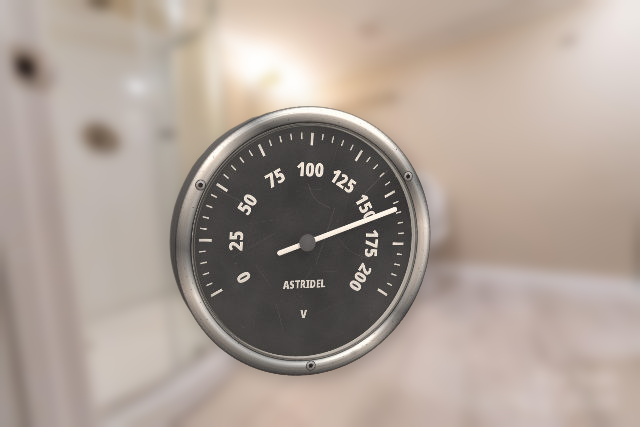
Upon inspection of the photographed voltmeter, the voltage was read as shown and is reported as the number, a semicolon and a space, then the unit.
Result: 157.5; V
